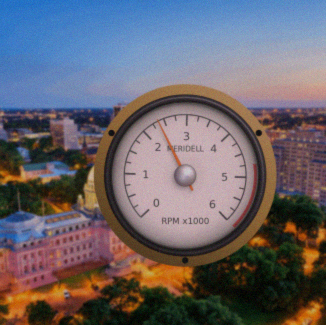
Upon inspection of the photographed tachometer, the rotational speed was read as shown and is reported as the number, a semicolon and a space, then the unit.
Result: 2375; rpm
